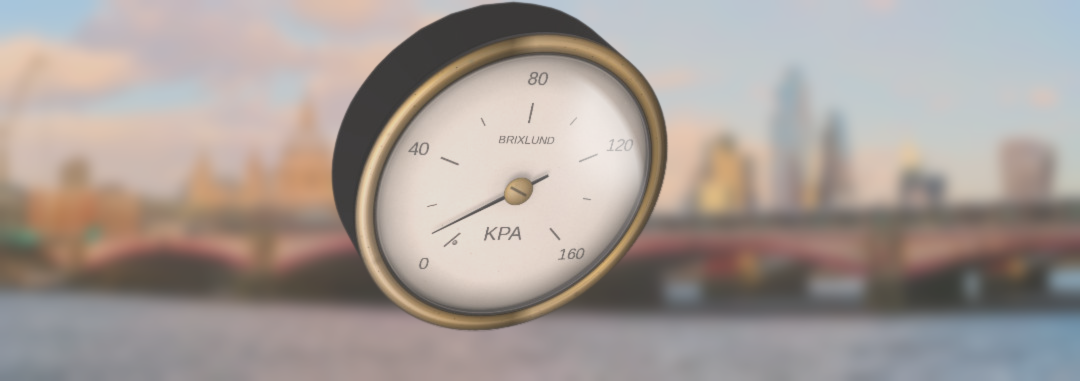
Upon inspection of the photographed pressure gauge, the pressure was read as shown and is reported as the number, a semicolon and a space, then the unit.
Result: 10; kPa
